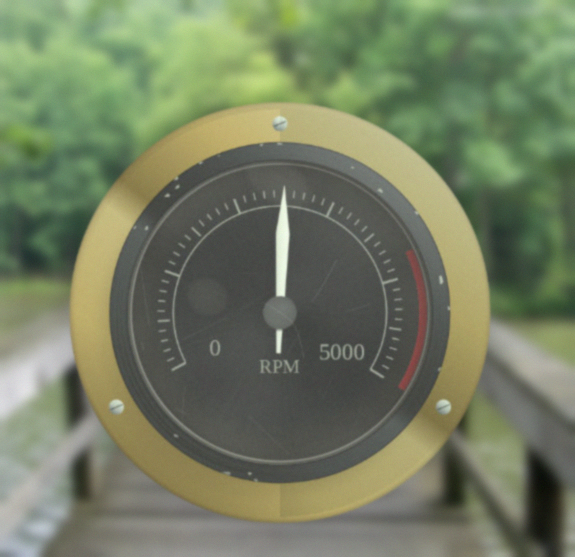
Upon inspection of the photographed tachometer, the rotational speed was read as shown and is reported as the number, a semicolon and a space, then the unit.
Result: 2500; rpm
